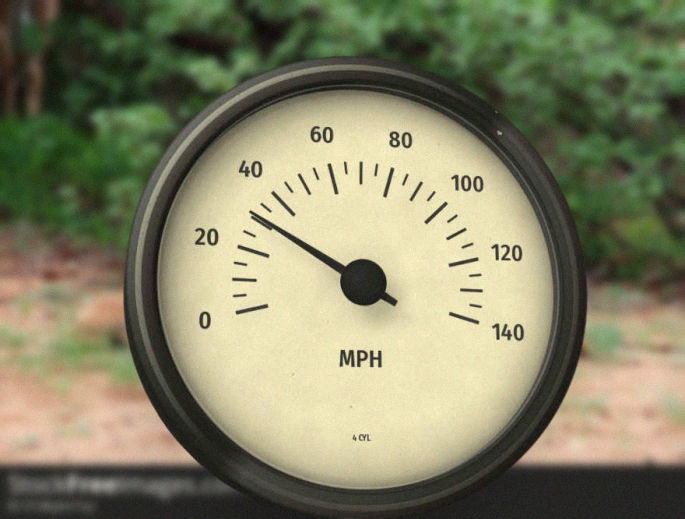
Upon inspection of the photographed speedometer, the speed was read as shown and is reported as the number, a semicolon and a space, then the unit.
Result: 30; mph
